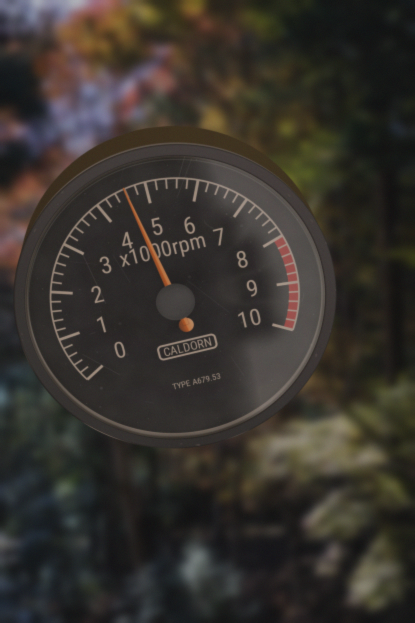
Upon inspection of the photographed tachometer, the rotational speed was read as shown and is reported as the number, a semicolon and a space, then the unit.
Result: 4600; rpm
